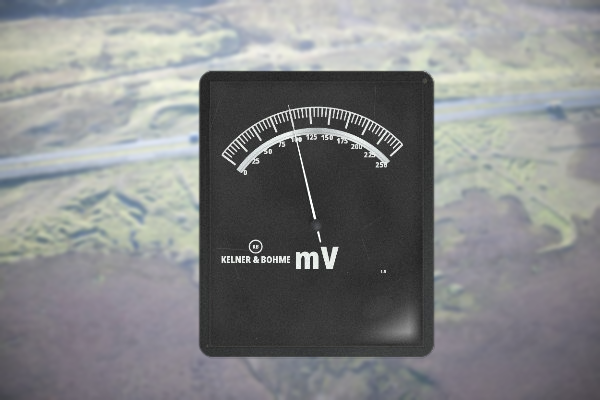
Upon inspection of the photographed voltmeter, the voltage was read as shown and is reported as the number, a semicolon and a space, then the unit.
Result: 100; mV
